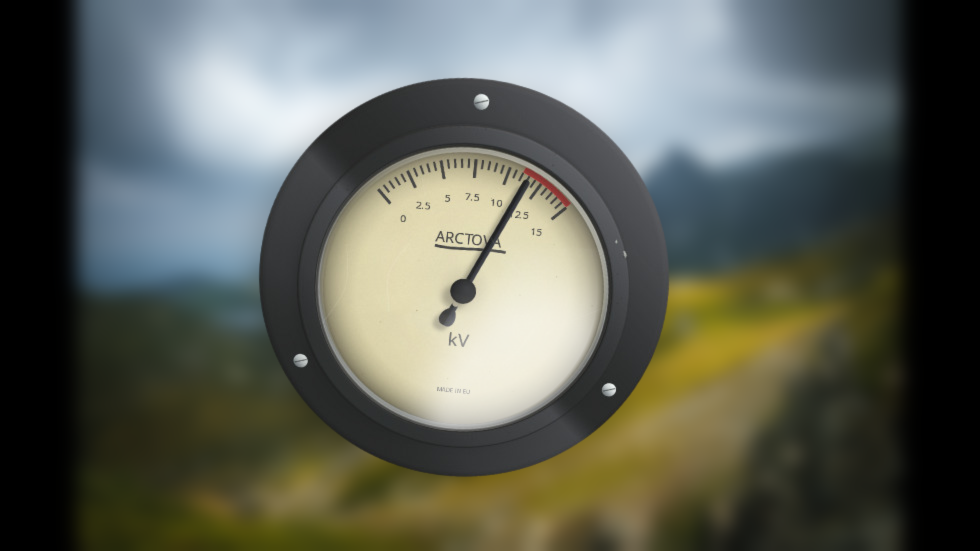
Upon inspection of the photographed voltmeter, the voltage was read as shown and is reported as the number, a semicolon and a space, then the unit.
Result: 11.5; kV
